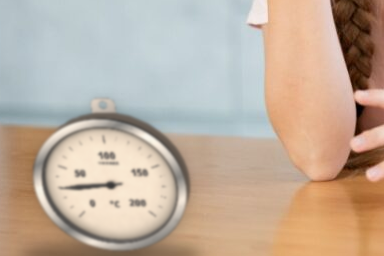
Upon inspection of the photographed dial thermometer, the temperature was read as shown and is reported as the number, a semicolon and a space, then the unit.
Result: 30; °C
